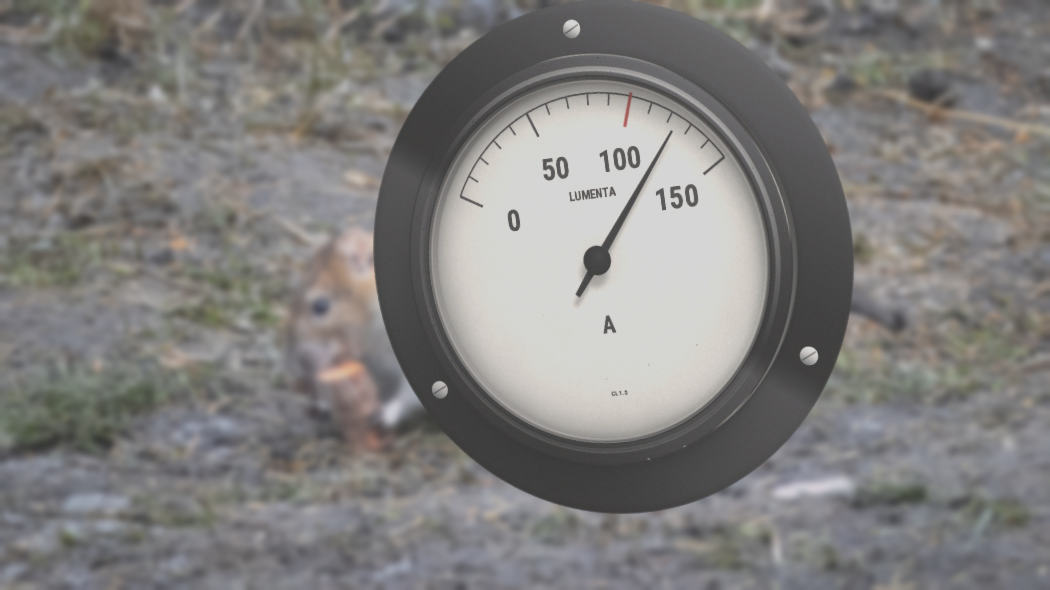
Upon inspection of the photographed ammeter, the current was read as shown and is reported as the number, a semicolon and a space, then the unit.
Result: 125; A
